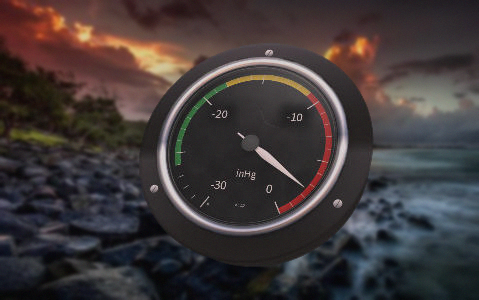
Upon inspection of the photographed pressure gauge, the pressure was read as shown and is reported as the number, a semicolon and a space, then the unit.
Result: -2.5; inHg
